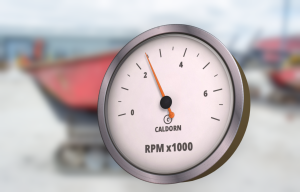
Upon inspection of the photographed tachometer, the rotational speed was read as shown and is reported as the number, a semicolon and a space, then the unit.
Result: 2500; rpm
